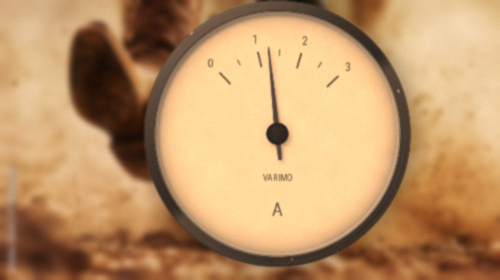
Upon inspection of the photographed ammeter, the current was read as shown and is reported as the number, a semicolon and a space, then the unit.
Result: 1.25; A
